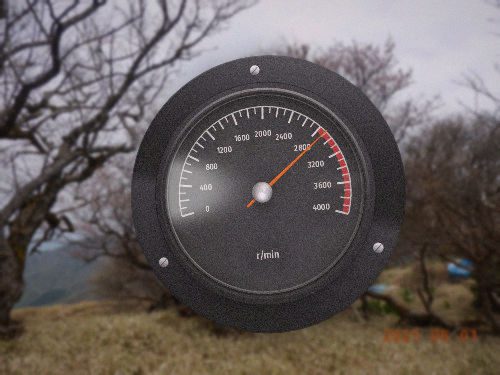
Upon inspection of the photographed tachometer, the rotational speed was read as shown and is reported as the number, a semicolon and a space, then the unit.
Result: 2900; rpm
